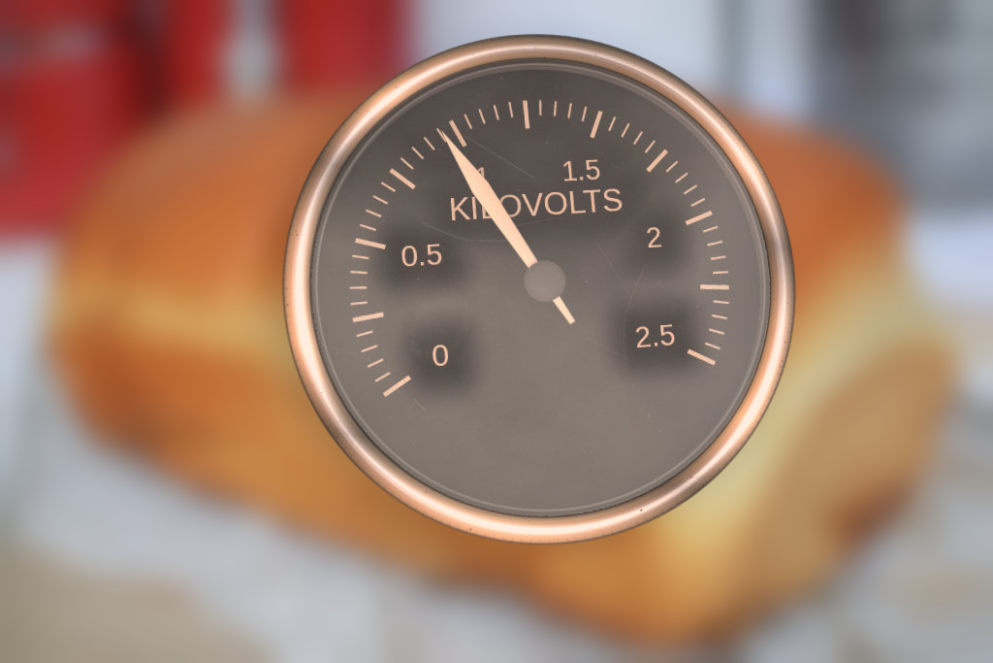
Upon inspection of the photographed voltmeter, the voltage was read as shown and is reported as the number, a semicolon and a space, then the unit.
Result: 0.95; kV
